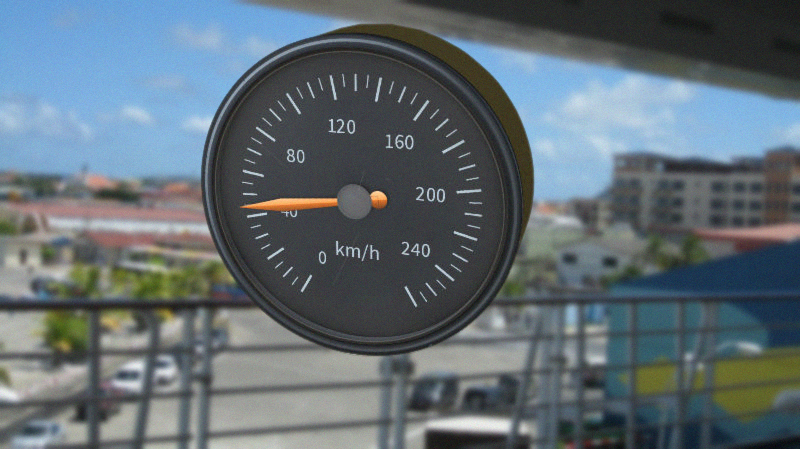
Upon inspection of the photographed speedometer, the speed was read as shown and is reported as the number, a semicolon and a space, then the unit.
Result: 45; km/h
